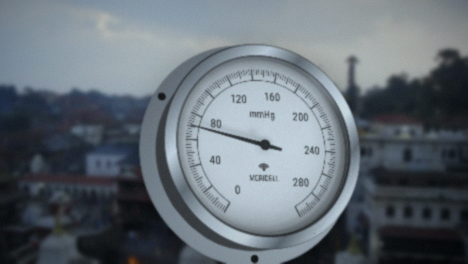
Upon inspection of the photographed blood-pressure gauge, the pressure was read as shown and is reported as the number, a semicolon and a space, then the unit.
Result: 70; mmHg
